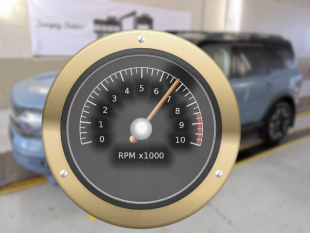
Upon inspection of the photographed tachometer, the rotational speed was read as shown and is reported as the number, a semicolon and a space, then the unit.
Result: 6750; rpm
